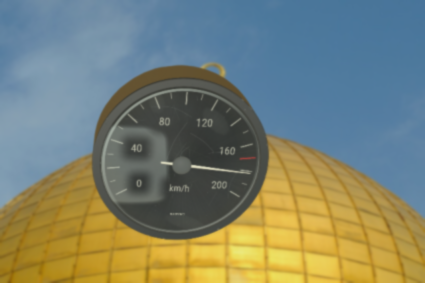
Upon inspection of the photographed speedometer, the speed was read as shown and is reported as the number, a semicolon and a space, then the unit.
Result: 180; km/h
